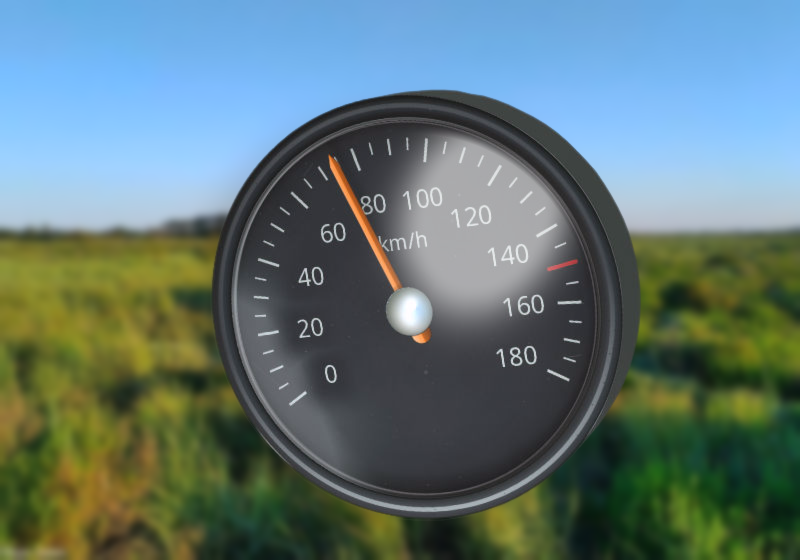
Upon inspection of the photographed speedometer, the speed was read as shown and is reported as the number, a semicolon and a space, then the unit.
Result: 75; km/h
